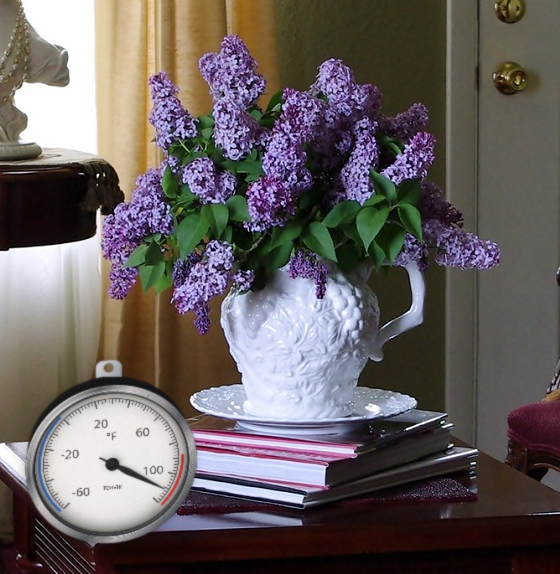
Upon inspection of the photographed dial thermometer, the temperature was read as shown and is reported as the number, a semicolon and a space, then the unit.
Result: 110; °F
